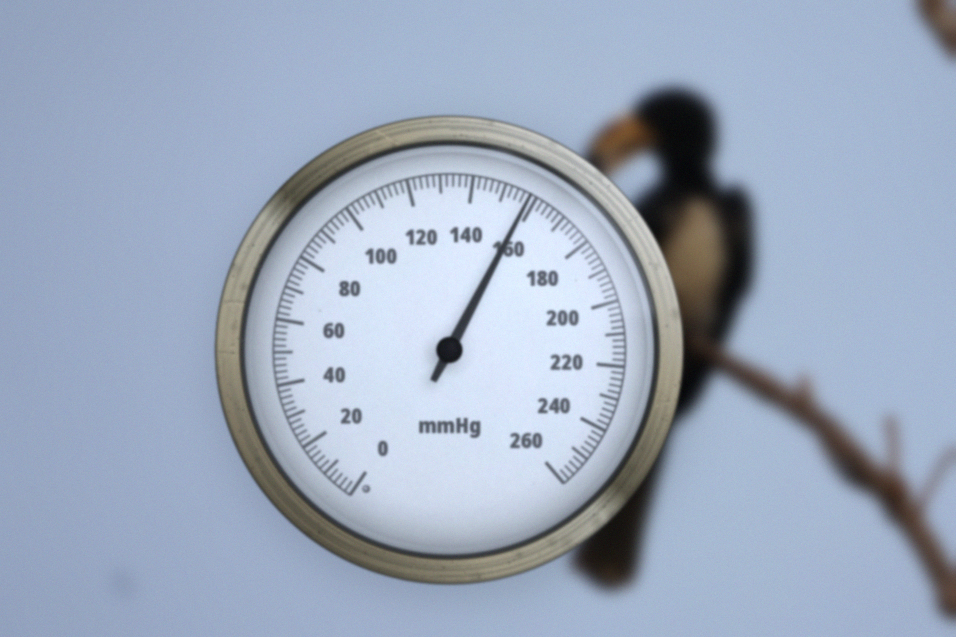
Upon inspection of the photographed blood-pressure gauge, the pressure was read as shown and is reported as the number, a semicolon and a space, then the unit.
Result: 158; mmHg
